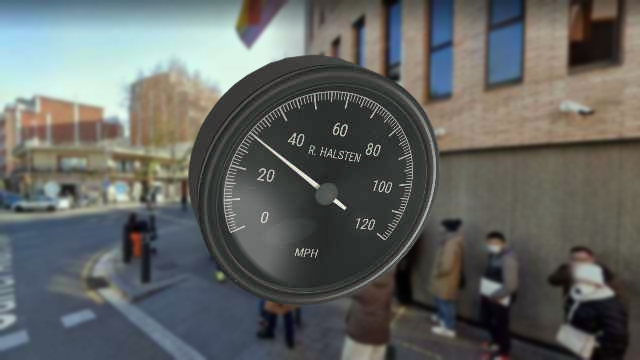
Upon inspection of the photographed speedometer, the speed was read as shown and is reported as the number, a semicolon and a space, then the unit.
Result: 30; mph
